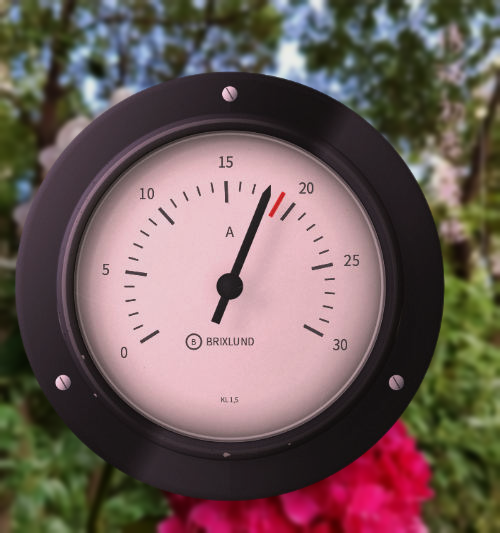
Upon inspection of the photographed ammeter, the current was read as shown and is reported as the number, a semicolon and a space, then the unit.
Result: 18; A
